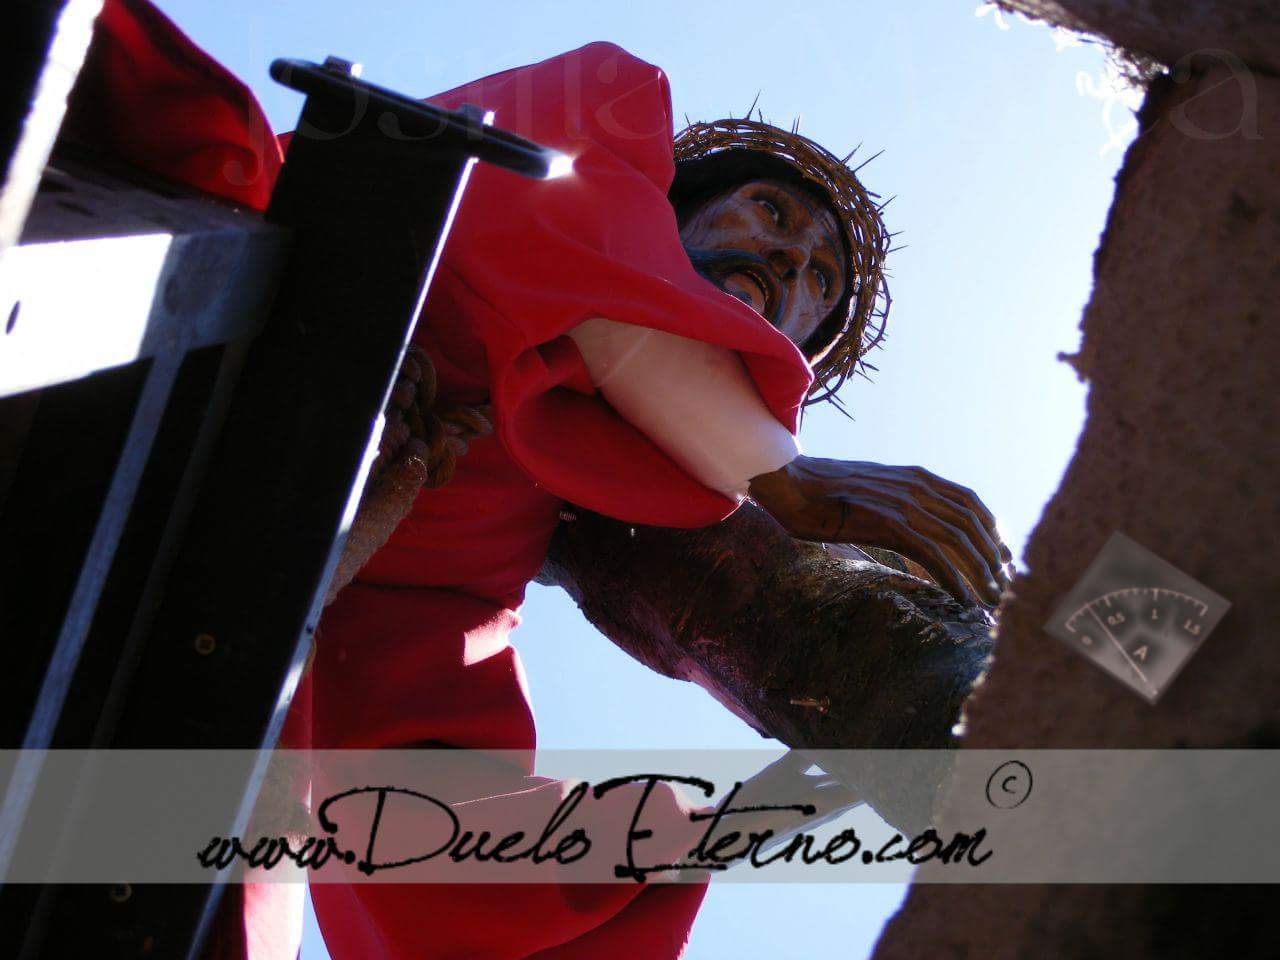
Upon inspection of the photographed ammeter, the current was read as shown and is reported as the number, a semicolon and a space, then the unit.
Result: 0.3; A
